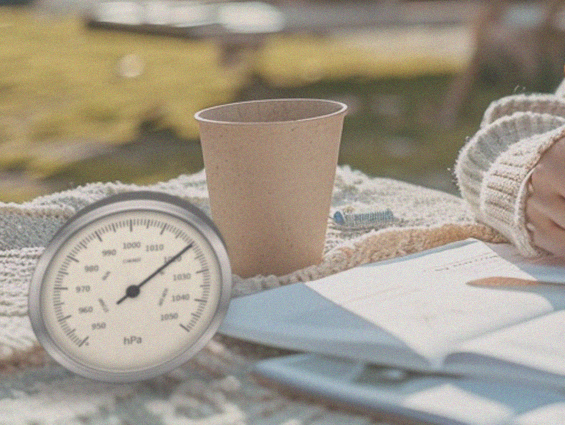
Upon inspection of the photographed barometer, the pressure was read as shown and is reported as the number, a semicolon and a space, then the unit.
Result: 1020; hPa
